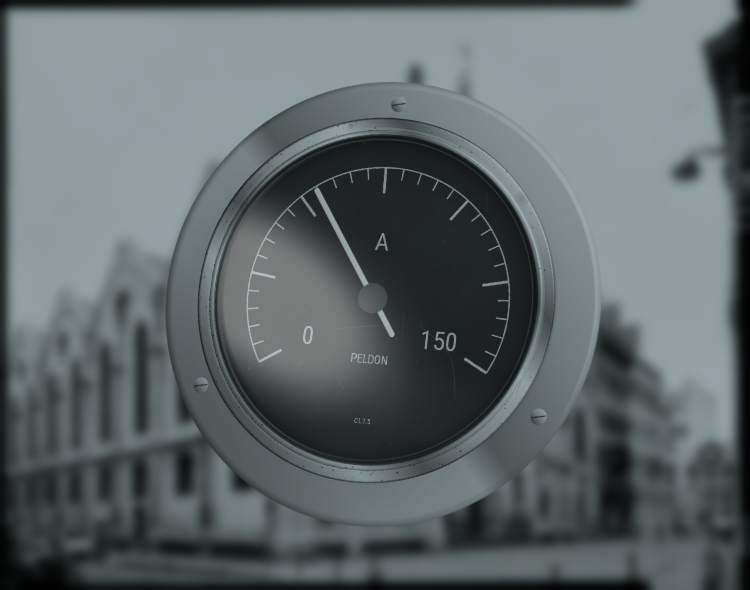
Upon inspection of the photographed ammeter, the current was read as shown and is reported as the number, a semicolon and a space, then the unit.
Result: 55; A
